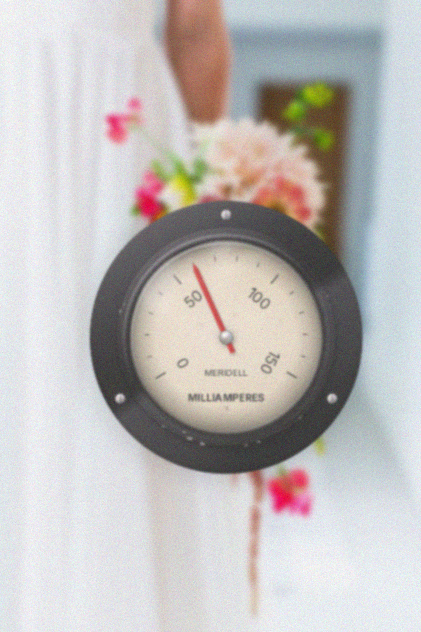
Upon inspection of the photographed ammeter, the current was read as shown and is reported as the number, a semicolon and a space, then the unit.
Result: 60; mA
